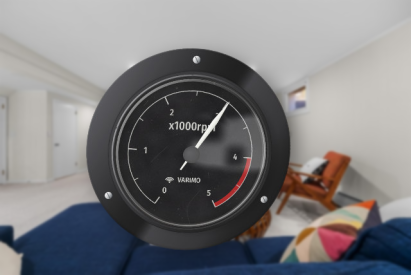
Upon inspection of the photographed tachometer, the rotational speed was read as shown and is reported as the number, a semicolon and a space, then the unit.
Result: 3000; rpm
